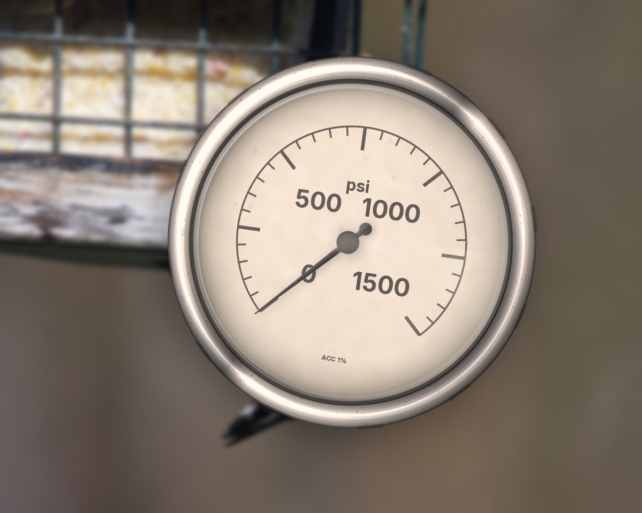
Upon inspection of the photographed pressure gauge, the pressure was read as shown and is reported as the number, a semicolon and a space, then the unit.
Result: 0; psi
